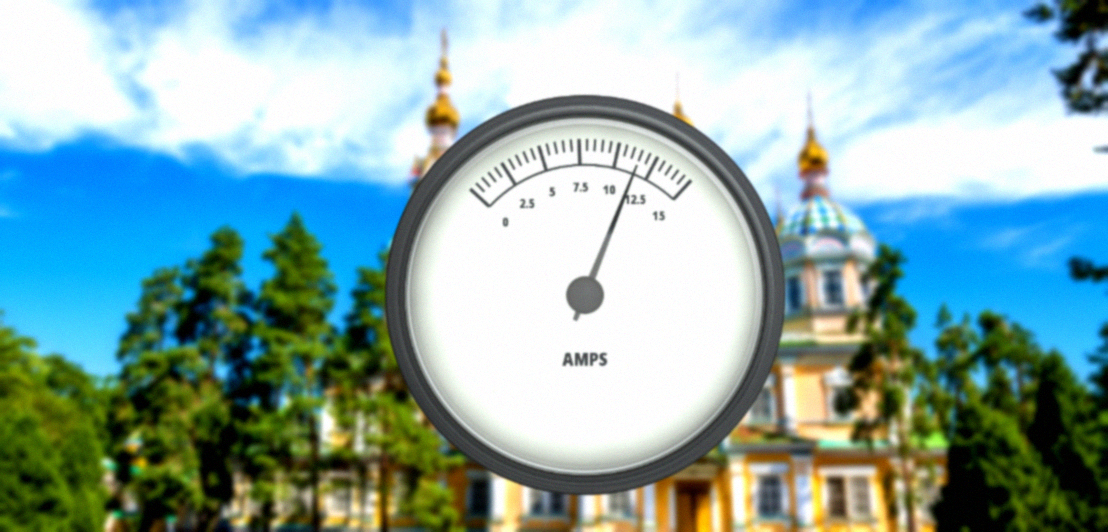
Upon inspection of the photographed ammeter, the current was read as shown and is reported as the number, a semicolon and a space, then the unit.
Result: 11.5; A
